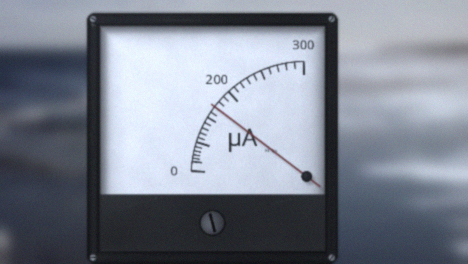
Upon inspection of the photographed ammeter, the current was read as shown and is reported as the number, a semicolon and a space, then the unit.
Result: 170; µA
